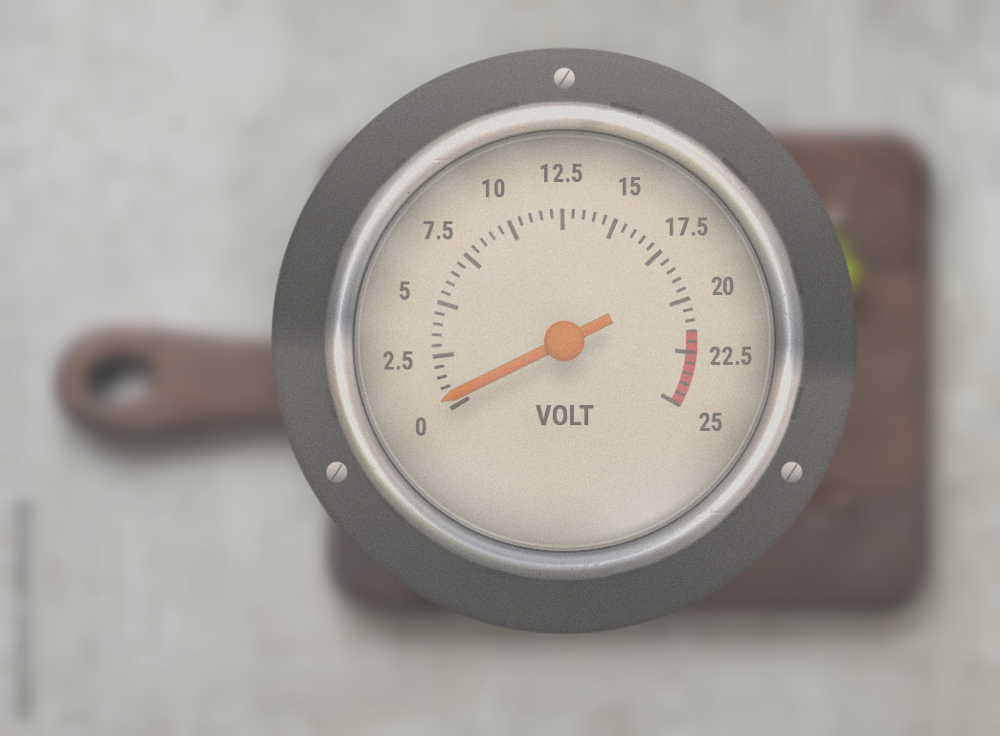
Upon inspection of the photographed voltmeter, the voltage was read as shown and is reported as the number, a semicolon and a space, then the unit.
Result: 0.5; V
